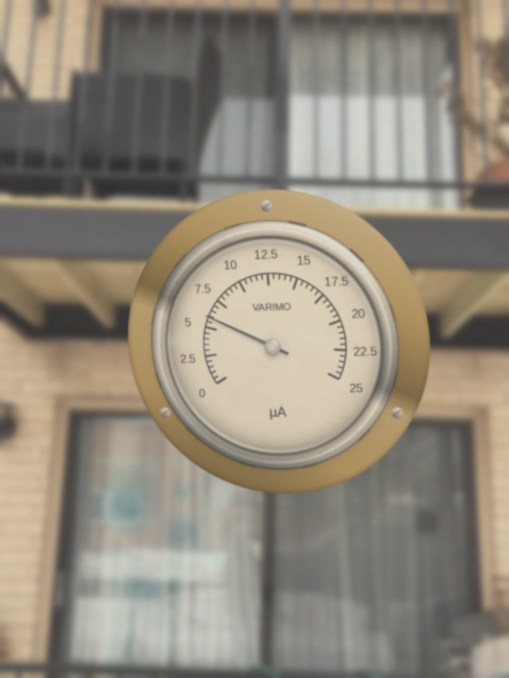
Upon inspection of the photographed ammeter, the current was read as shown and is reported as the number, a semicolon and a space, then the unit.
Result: 6; µA
